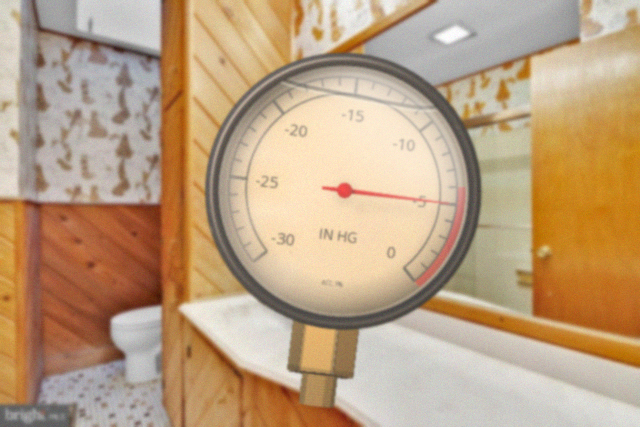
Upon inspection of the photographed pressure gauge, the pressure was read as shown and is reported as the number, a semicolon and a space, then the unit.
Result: -5; inHg
